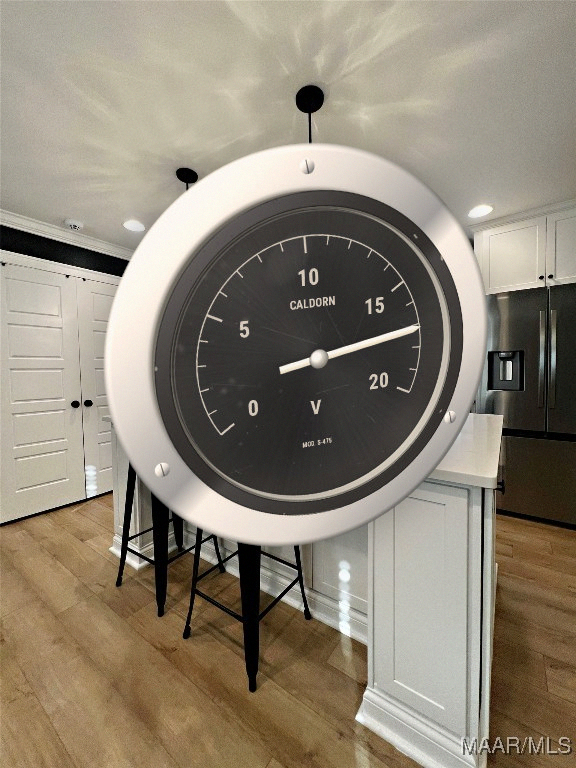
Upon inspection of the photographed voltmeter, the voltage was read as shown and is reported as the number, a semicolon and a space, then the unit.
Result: 17; V
